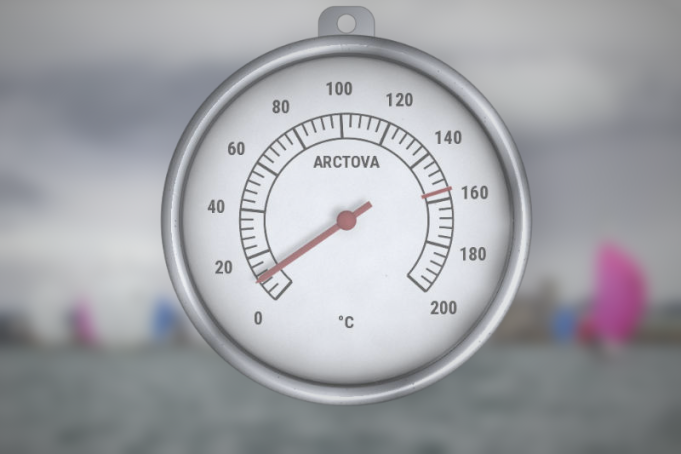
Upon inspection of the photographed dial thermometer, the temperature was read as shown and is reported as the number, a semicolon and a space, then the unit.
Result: 10; °C
